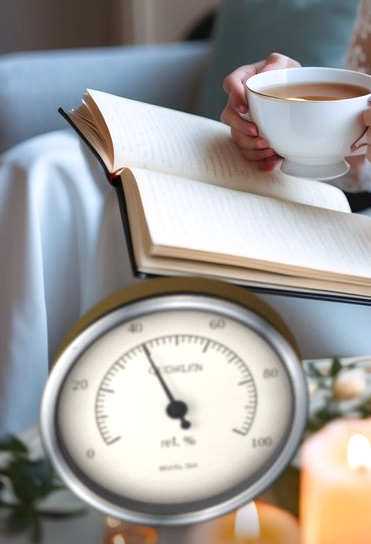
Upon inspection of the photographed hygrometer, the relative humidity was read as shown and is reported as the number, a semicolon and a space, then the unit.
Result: 40; %
